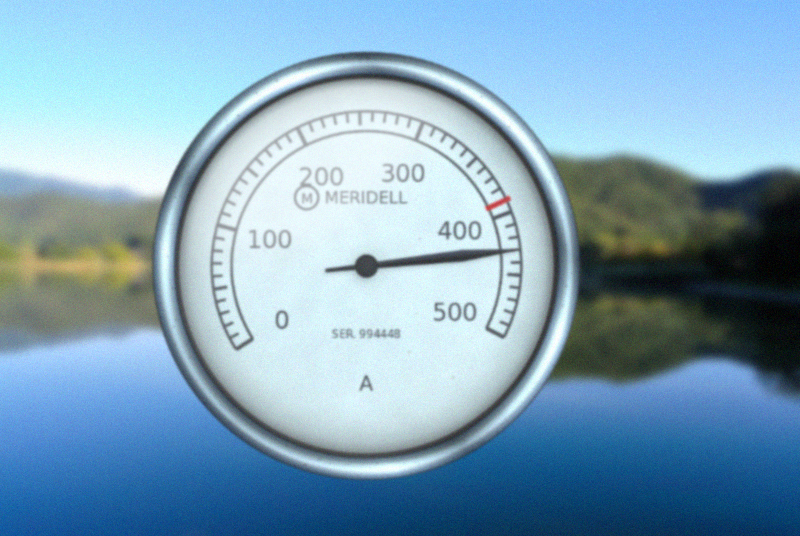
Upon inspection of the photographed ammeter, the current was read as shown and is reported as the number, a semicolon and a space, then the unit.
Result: 430; A
